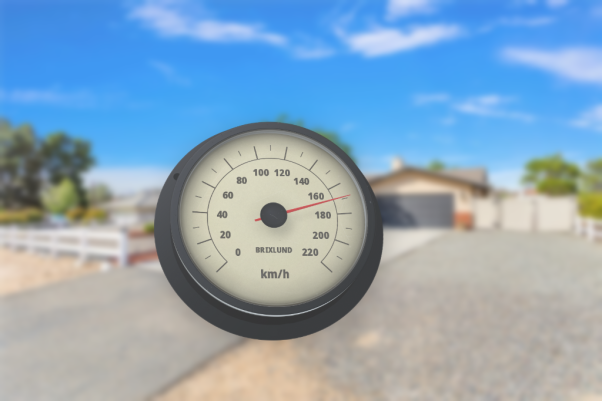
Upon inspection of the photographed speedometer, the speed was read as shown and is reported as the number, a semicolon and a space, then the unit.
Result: 170; km/h
